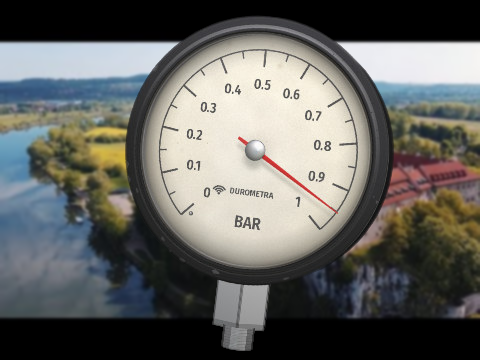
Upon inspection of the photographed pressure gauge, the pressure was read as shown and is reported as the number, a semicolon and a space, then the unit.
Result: 0.95; bar
